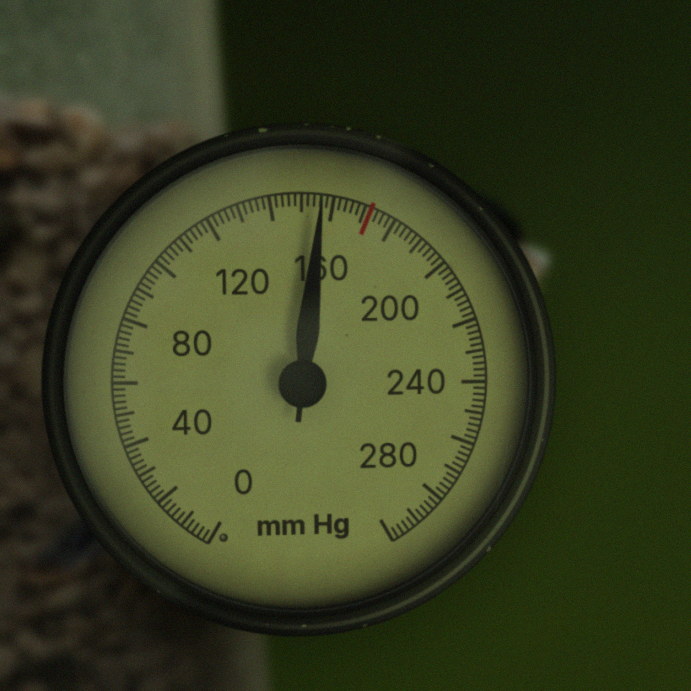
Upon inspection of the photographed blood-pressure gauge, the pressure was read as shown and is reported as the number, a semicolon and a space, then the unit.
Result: 156; mmHg
